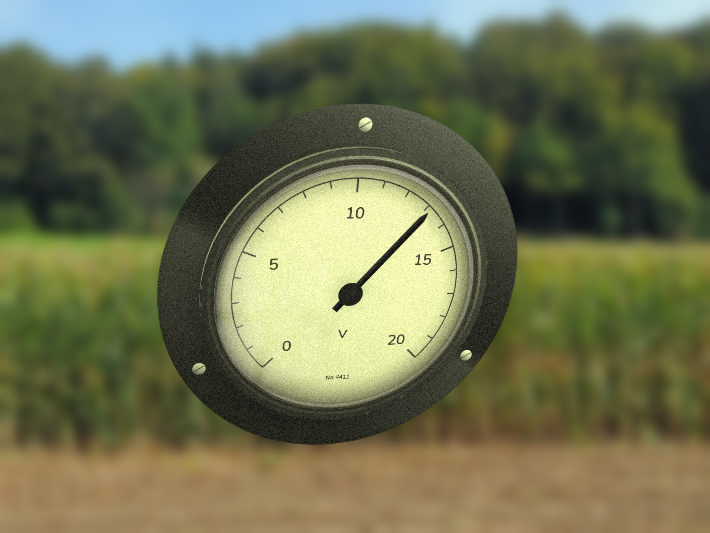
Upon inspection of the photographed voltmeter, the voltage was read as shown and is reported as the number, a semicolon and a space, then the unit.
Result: 13; V
